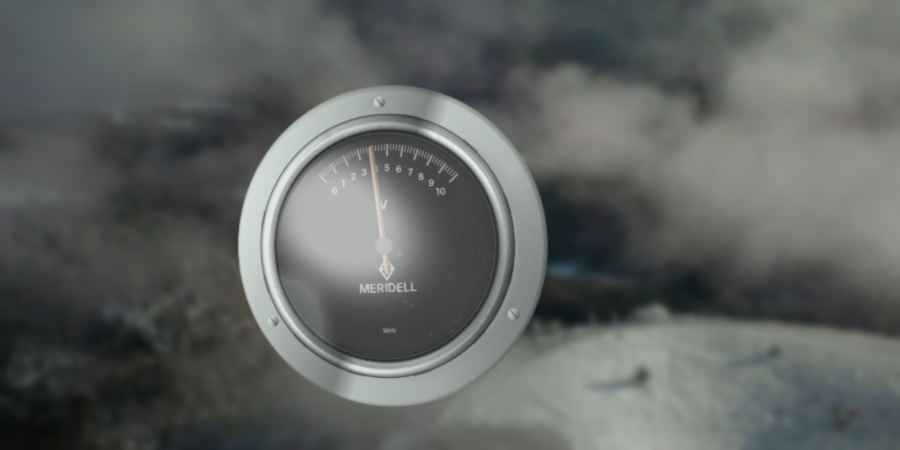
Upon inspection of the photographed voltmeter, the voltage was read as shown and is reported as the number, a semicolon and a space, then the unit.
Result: 4; V
